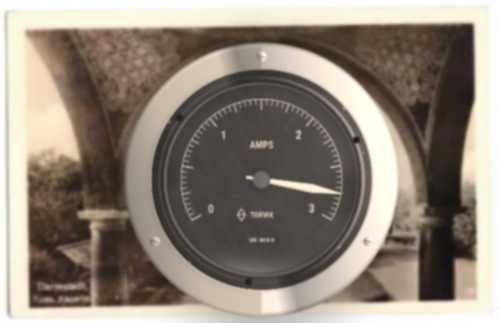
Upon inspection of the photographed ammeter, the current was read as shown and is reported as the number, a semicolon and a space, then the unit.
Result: 2.75; A
